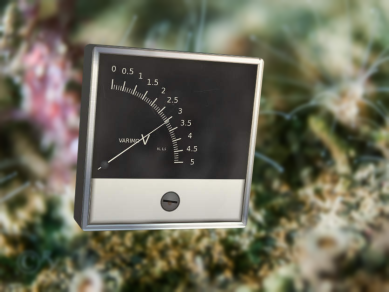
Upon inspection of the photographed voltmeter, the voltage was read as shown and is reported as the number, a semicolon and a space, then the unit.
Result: 3; V
